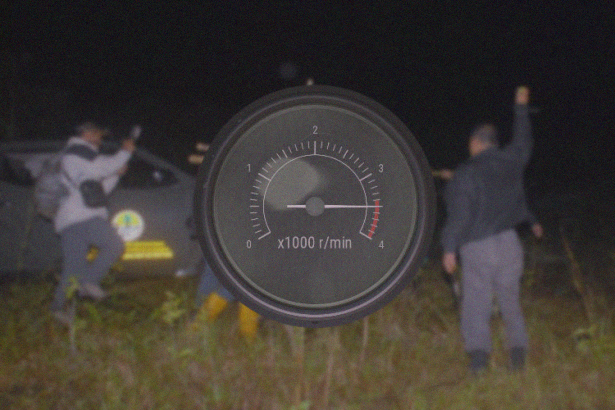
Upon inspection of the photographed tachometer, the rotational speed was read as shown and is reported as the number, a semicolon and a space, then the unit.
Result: 3500; rpm
